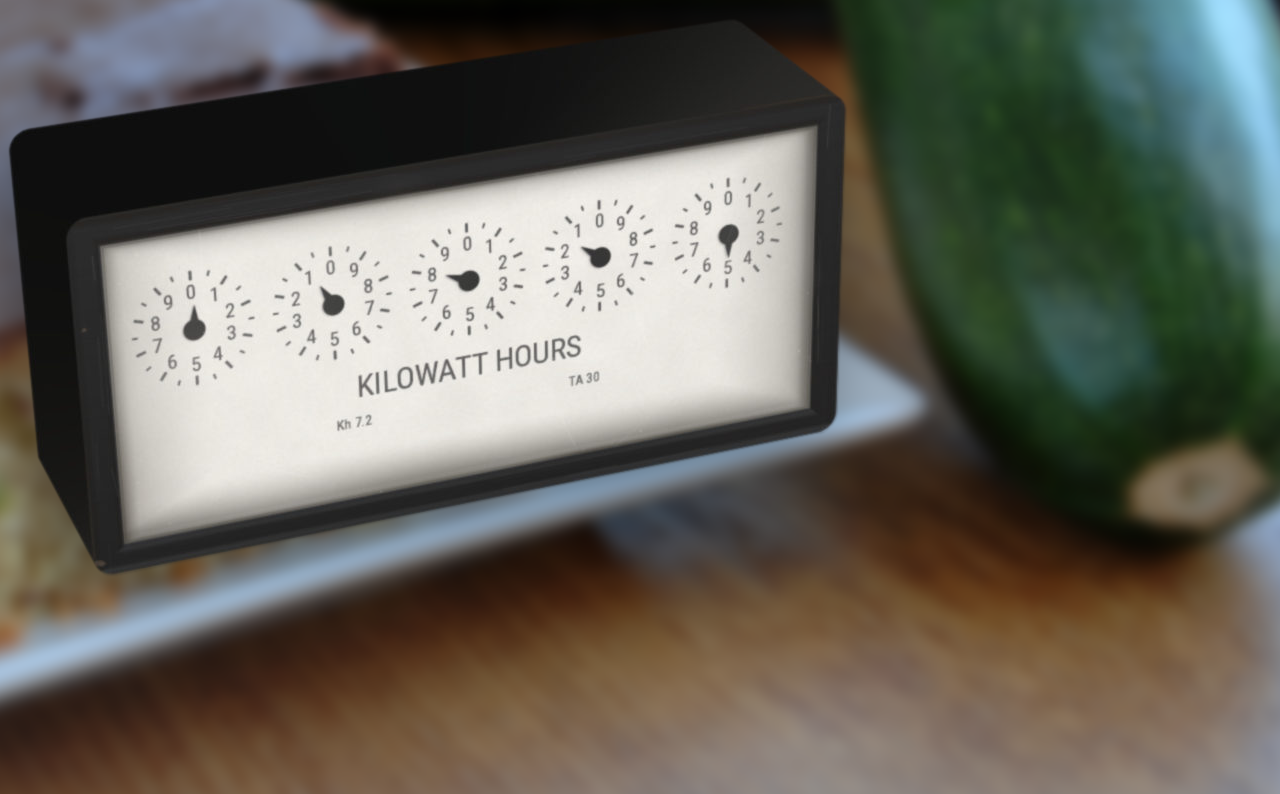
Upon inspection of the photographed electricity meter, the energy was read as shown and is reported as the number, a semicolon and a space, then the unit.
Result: 815; kWh
